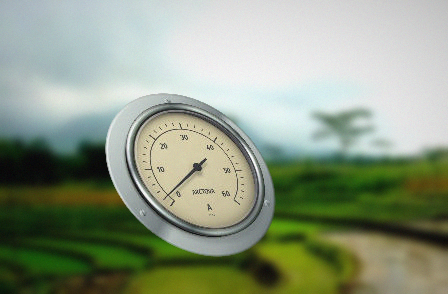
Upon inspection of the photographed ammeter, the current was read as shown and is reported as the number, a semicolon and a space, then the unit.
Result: 2; A
